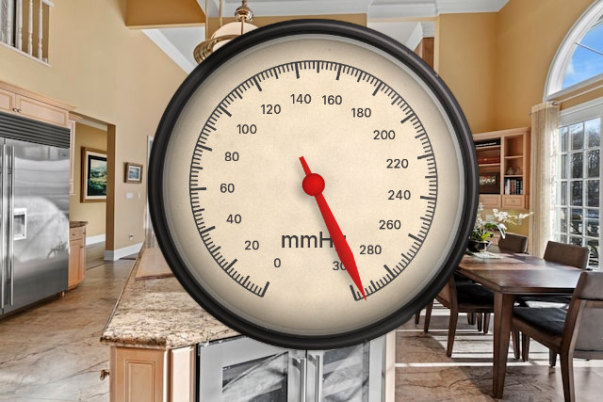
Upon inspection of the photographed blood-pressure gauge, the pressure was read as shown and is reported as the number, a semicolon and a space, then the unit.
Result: 296; mmHg
